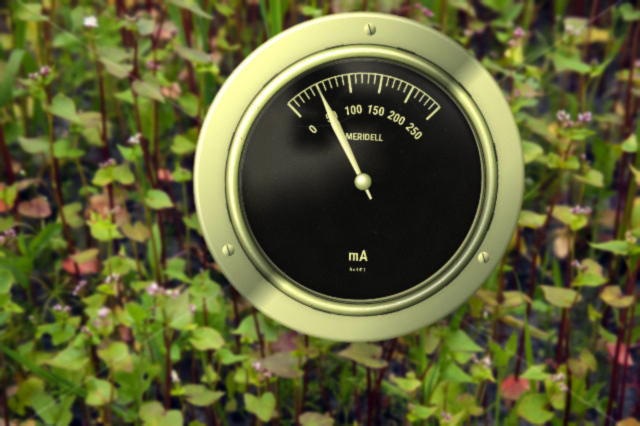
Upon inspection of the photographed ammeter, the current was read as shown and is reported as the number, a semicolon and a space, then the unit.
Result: 50; mA
